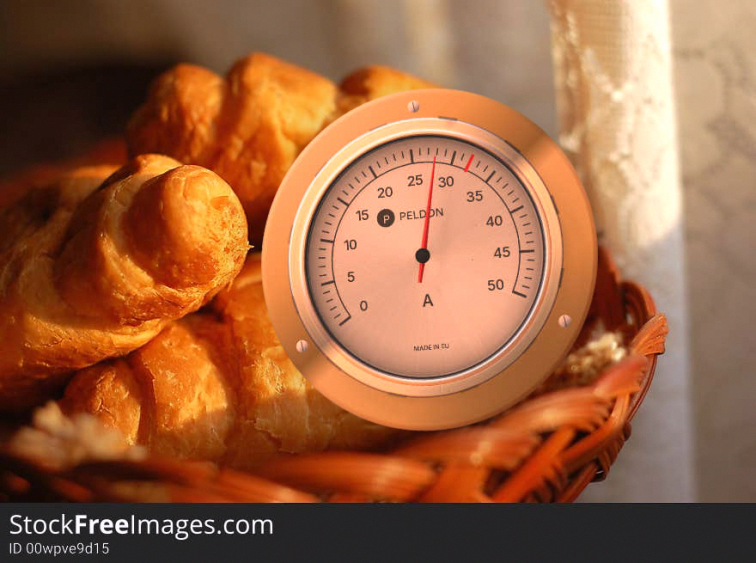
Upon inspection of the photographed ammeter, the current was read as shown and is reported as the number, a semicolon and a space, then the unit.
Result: 28; A
